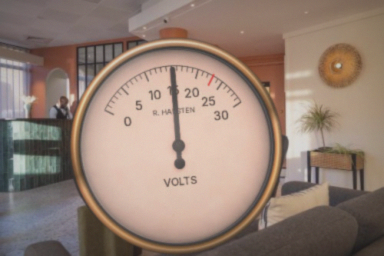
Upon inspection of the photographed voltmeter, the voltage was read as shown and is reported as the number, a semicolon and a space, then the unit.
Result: 15; V
